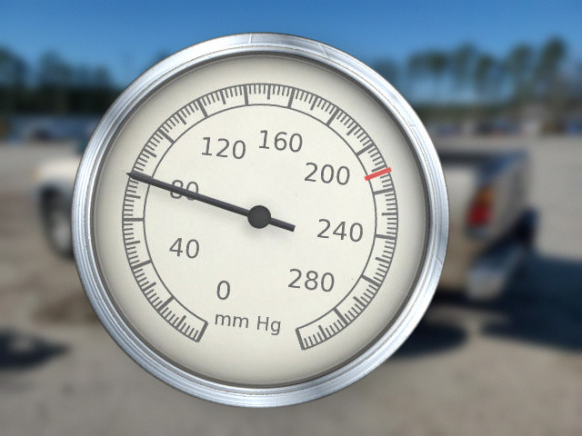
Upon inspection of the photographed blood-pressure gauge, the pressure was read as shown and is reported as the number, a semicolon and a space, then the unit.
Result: 78; mmHg
